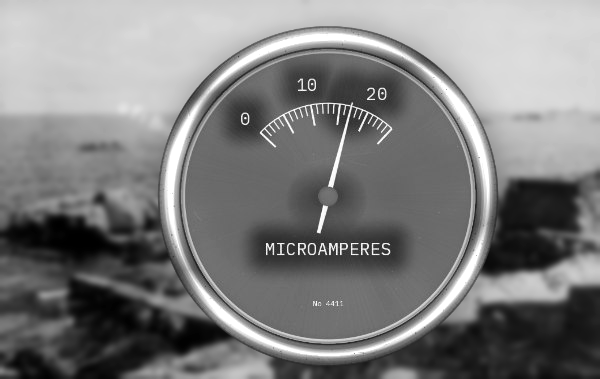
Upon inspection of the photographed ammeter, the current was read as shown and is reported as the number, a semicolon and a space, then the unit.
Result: 17; µA
